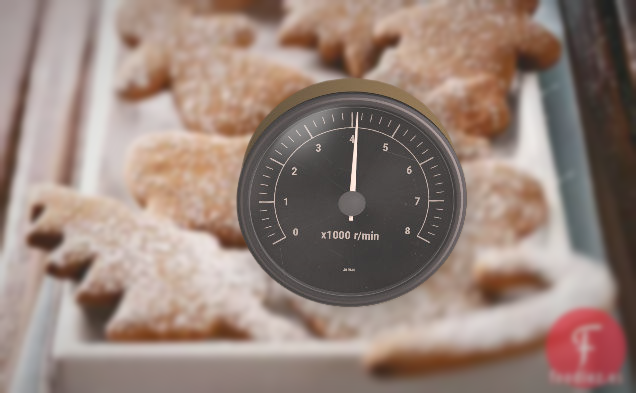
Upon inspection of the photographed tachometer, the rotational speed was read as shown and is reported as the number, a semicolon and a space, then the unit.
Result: 4100; rpm
